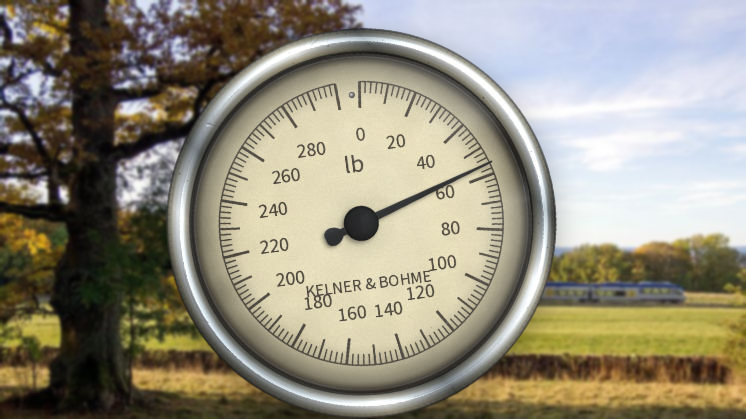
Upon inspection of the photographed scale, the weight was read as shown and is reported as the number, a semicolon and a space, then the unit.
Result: 56; lb
